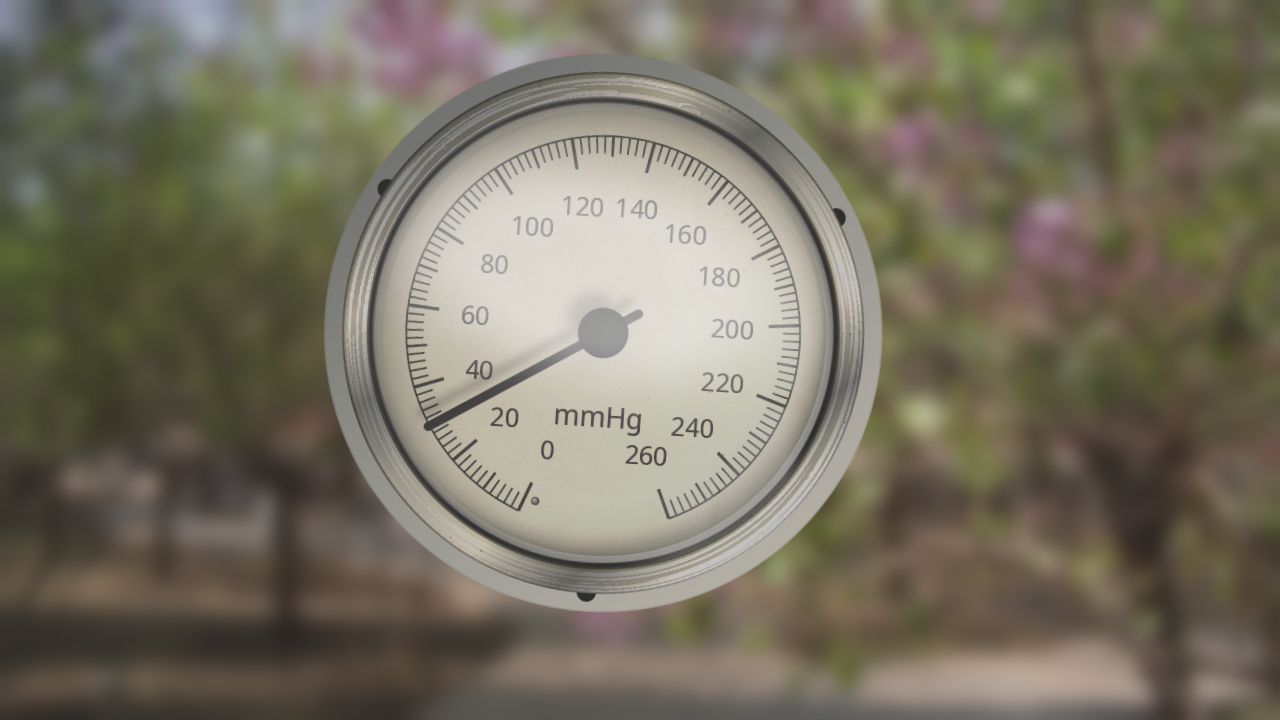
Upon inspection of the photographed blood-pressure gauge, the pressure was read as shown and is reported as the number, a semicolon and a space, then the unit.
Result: 30; mmHg
